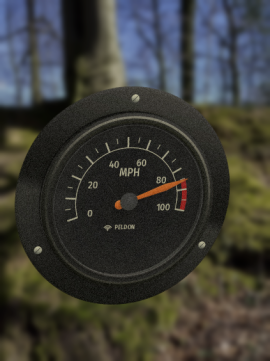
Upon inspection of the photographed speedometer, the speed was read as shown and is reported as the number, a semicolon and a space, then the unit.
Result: 85; mph
